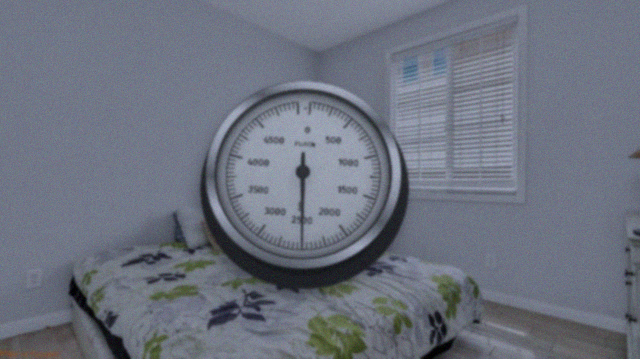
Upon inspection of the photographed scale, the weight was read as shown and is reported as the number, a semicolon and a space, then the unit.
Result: 2500; g
